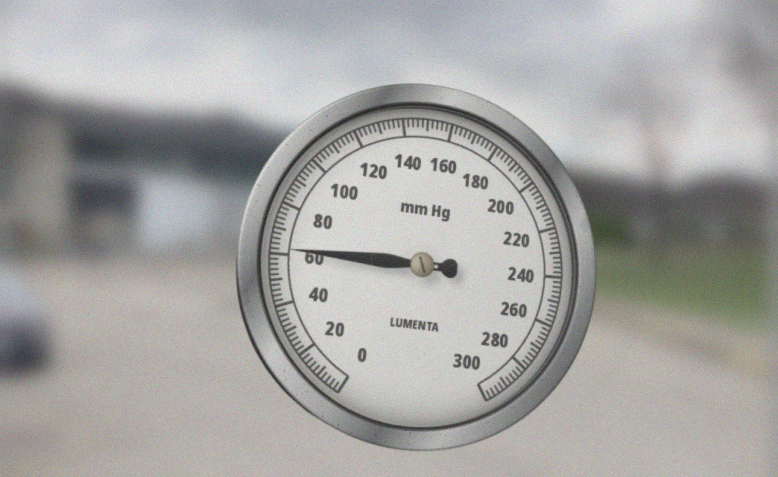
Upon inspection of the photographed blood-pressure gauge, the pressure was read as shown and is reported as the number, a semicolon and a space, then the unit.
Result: 62; mmHg
